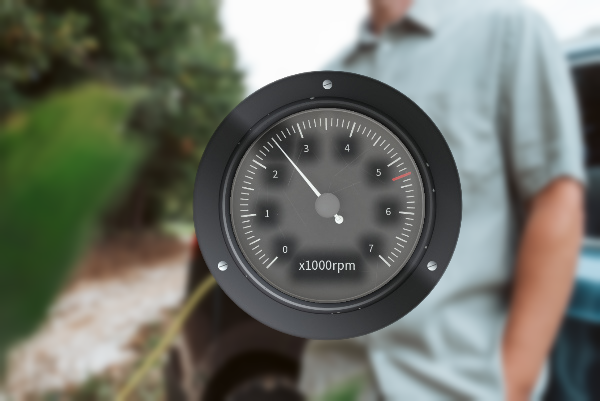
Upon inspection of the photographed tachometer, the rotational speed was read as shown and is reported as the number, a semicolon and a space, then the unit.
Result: 2500; rpm
